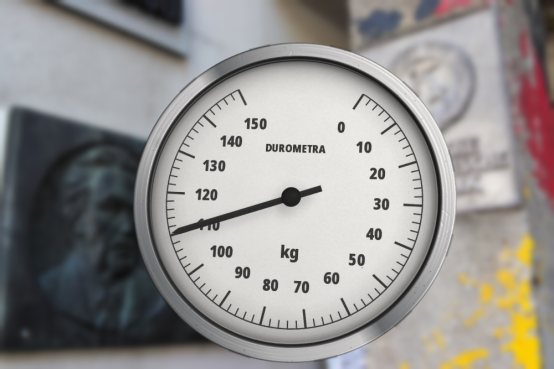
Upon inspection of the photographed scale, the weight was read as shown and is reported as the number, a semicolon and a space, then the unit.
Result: 110; kg
